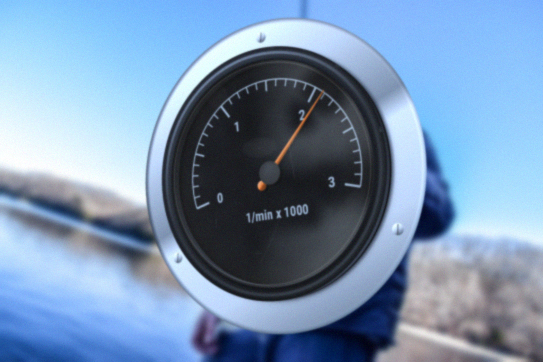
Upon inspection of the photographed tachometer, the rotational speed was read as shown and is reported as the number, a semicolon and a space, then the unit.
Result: 2100; rpm
